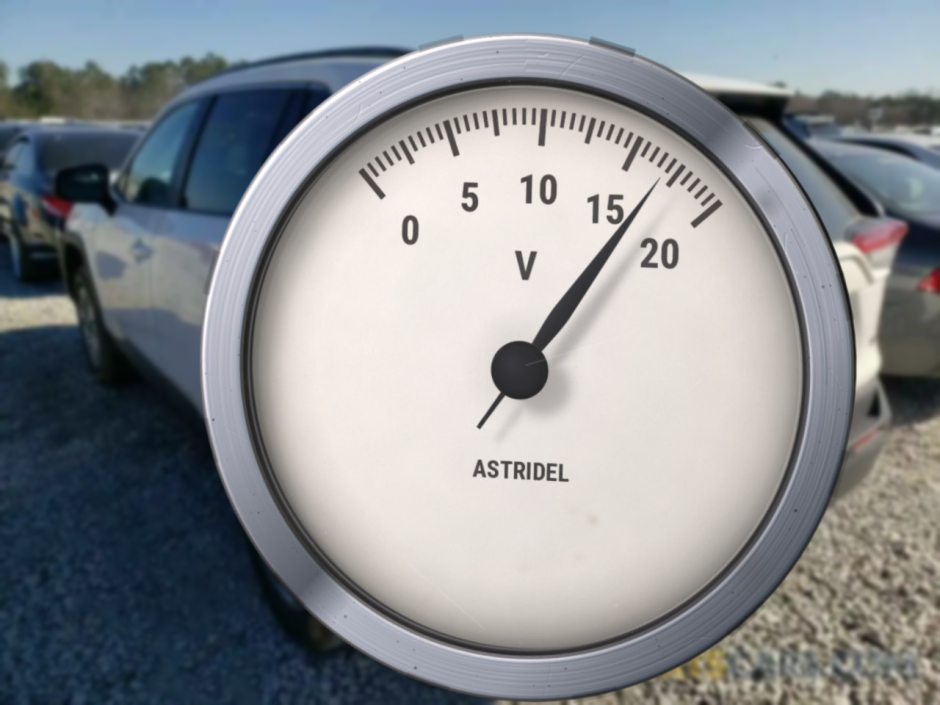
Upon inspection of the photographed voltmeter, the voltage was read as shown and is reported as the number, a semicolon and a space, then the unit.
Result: 17; V
